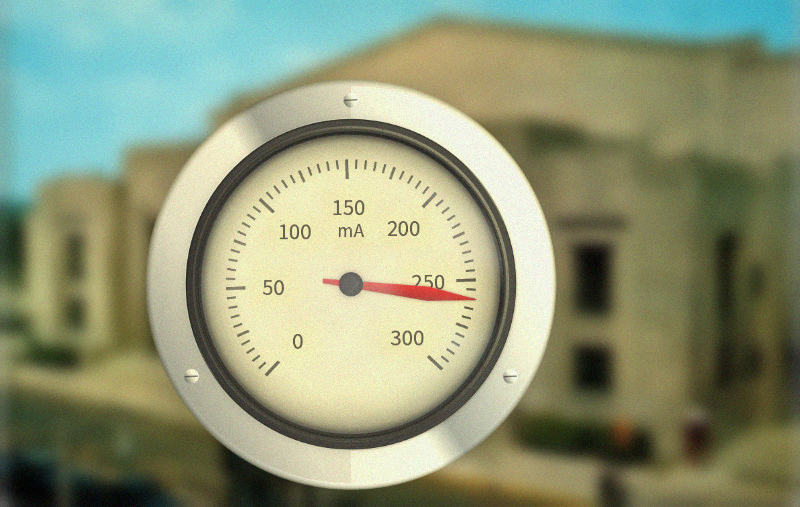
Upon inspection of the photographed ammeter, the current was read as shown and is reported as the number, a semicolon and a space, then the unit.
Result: 260; mA
